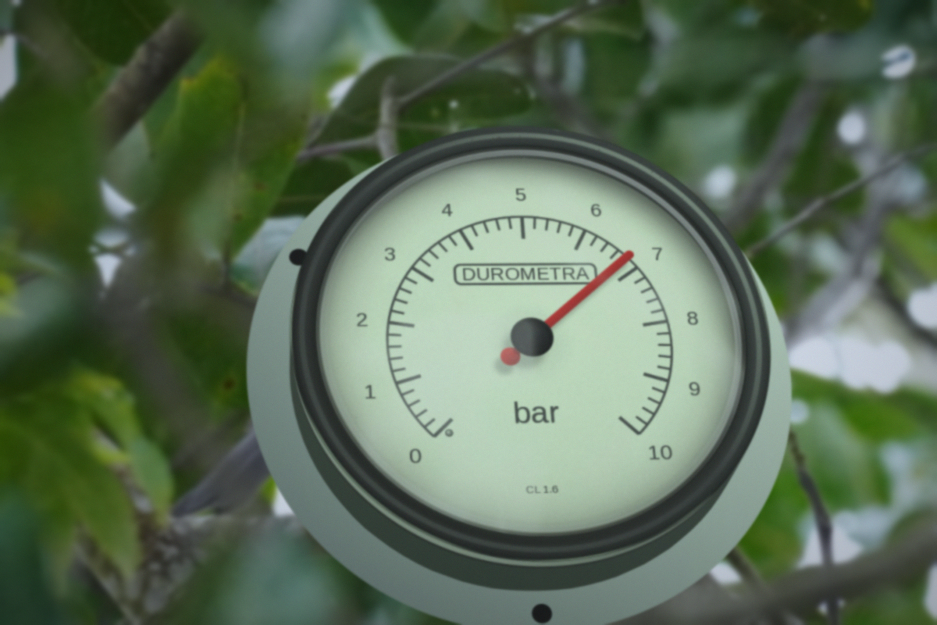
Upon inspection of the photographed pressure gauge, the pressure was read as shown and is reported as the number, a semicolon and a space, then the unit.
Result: 6.8; bar
